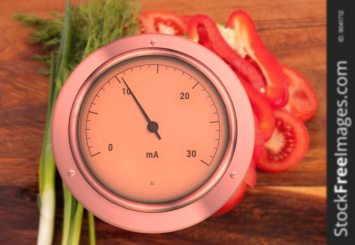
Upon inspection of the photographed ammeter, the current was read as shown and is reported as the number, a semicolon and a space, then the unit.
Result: 10.5; mA
